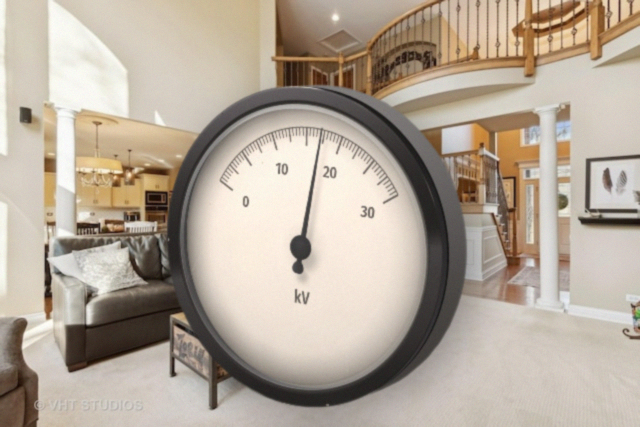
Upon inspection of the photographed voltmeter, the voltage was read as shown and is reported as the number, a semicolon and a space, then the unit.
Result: 17.5; kV
